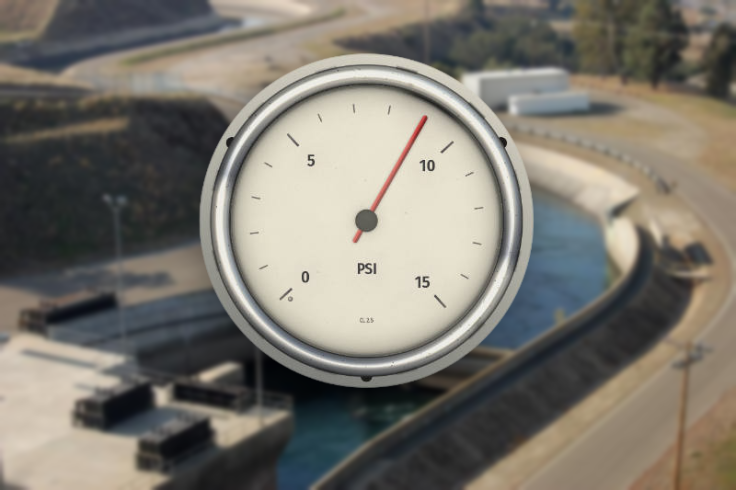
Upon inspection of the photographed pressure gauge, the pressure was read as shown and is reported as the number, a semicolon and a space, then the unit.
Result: 9; psi
